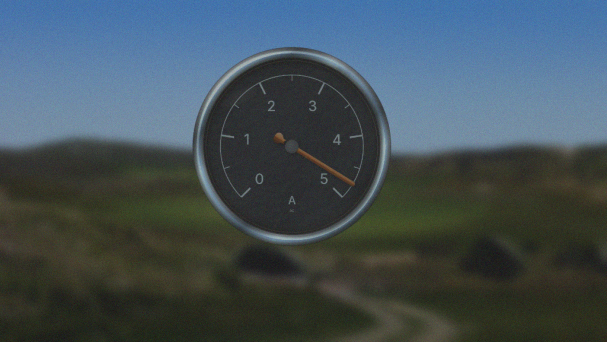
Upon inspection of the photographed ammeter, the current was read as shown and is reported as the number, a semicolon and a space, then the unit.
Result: 4.75; A
